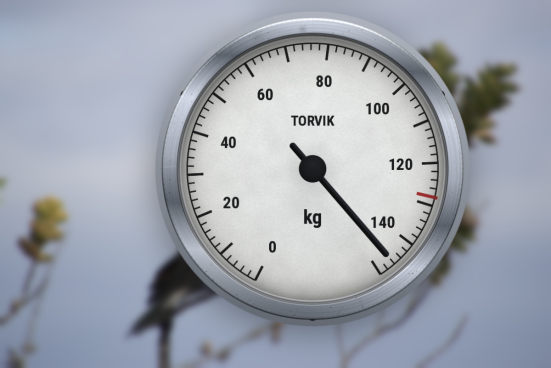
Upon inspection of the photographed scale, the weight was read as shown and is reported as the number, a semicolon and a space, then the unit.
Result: 146; kg
